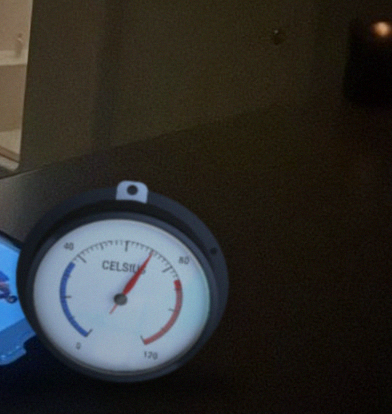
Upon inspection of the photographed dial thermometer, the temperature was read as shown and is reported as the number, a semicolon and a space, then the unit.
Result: 70; °C
